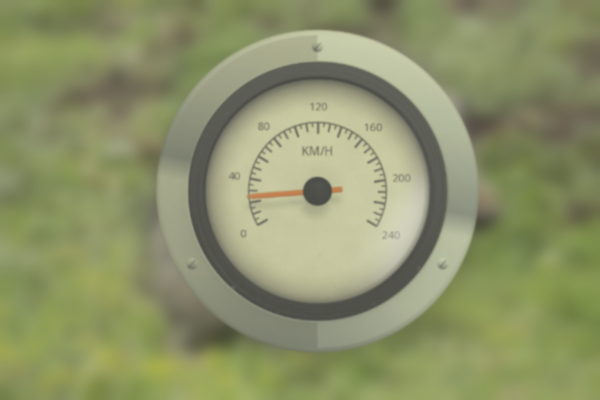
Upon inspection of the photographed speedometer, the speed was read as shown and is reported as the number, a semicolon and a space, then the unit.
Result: 25; km/h
